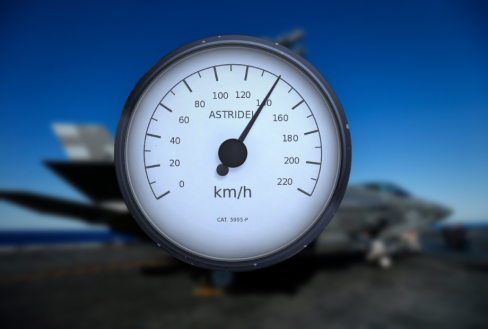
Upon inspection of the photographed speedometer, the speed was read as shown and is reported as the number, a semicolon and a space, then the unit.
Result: 140; km/h
